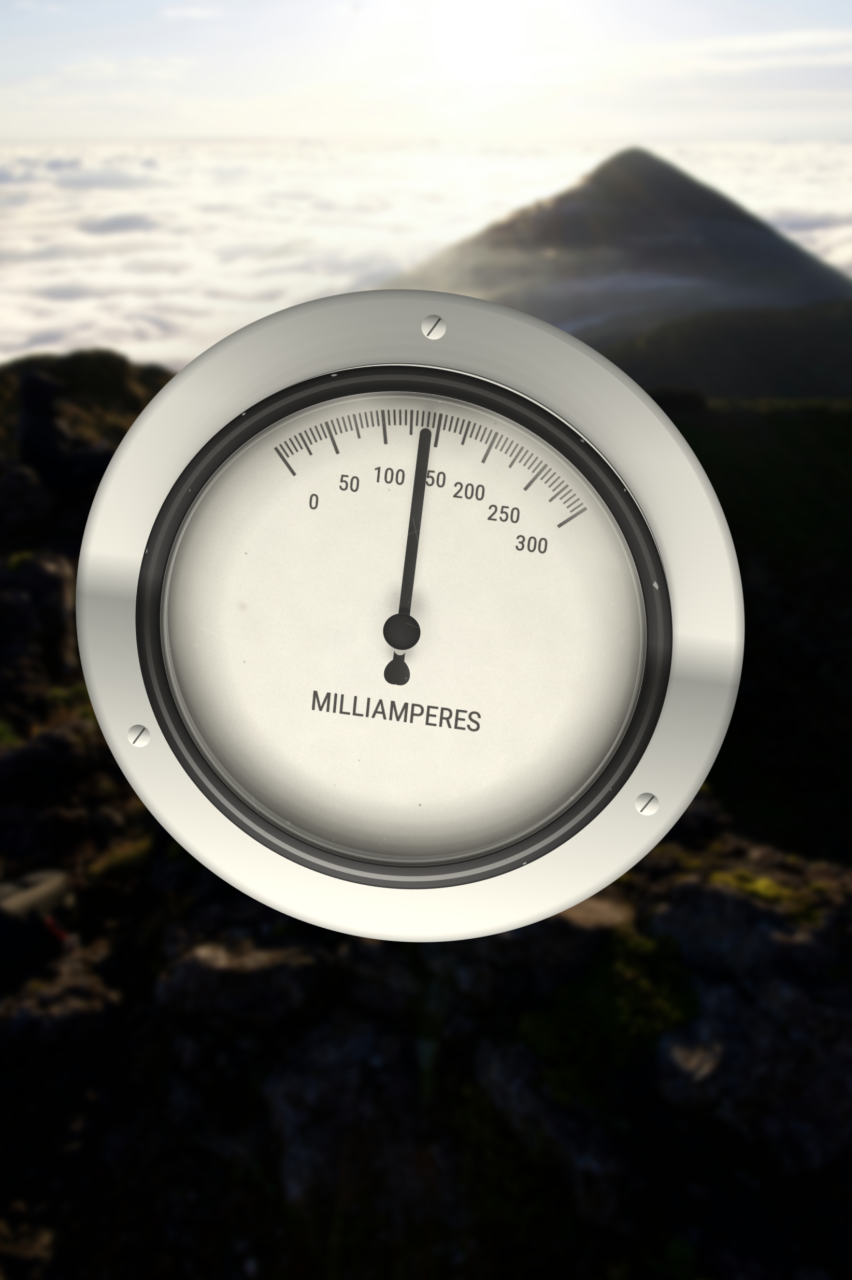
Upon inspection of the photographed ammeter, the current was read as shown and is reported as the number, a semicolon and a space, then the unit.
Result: 140; mA
